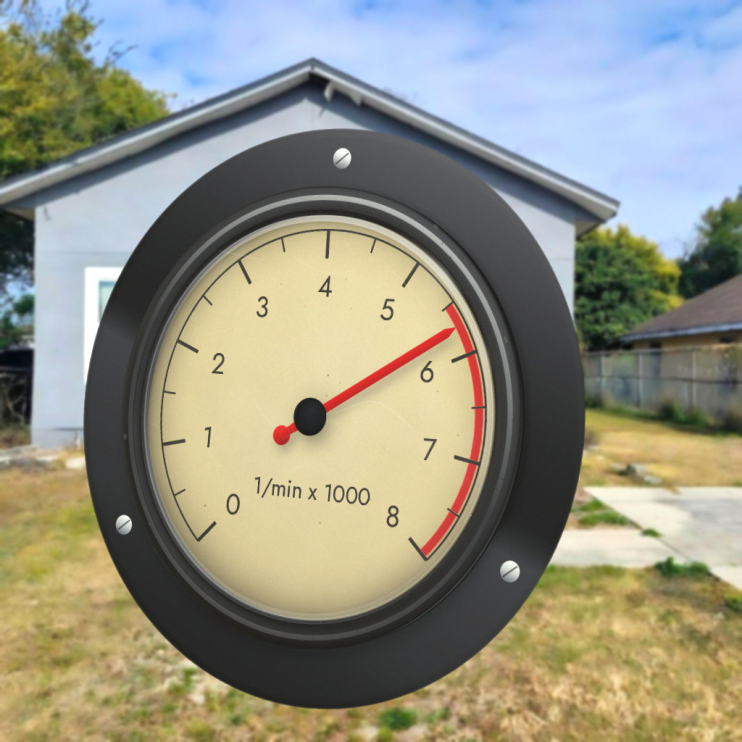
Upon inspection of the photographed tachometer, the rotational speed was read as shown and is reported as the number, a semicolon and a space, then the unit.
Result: 5750; rpm
